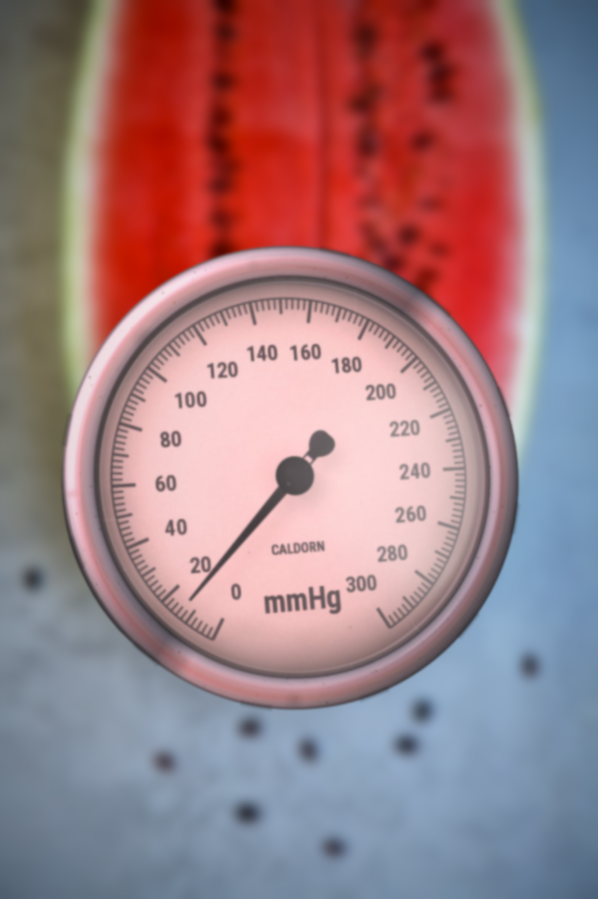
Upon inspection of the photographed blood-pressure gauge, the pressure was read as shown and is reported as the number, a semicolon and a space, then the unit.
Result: 14; mmHg
